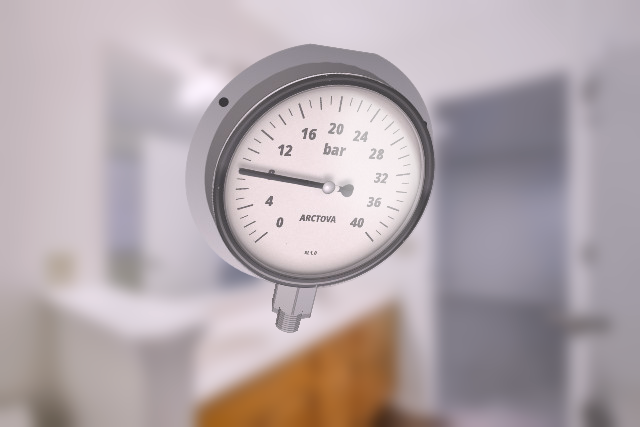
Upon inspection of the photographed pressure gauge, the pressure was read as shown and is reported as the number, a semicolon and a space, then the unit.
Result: 8; bar
